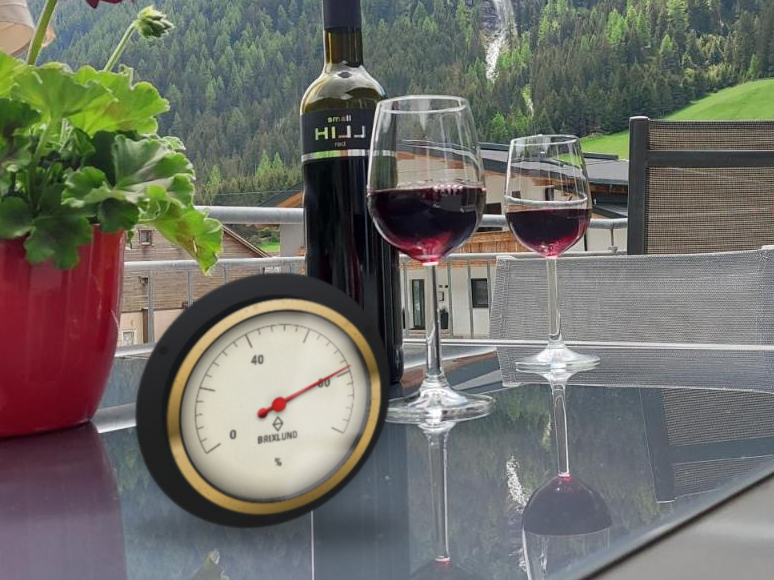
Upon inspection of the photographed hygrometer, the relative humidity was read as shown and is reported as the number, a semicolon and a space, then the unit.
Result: 78; %
